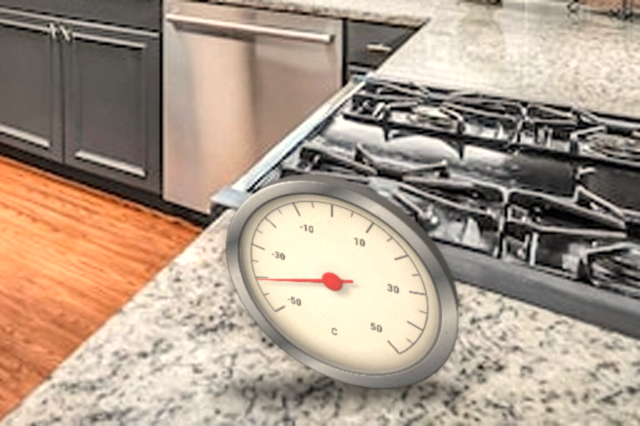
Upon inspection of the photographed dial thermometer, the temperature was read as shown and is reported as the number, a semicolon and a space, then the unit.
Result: -40; °C
